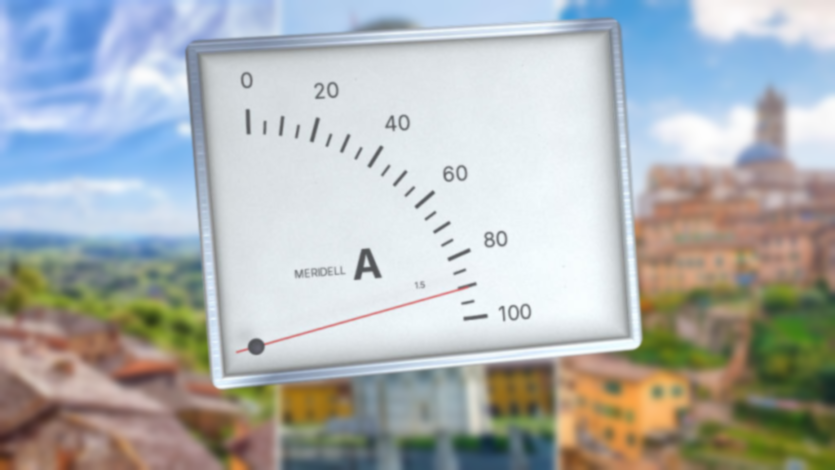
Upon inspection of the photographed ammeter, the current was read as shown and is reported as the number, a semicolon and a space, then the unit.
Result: 90; A
